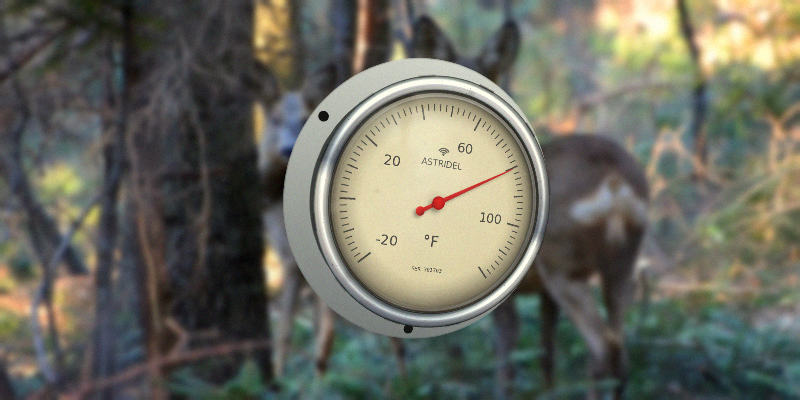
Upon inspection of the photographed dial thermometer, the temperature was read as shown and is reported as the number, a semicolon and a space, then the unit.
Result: 80; °F
